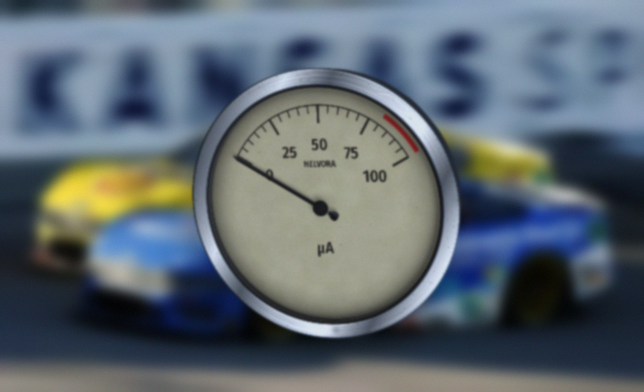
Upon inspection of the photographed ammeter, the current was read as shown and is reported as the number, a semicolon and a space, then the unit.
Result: 0; µA
